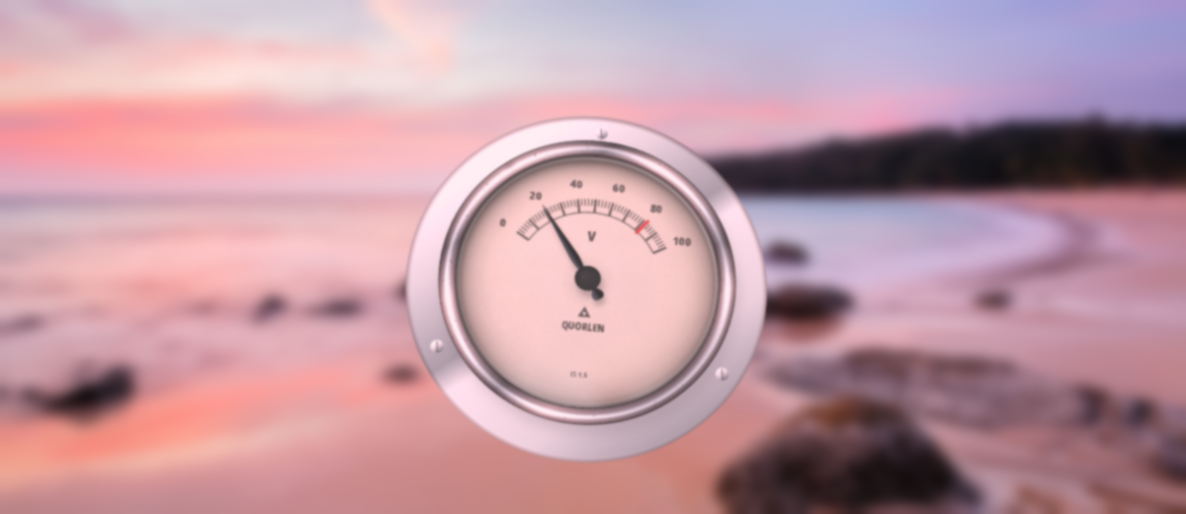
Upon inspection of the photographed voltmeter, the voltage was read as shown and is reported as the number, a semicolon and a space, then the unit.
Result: 20; V
